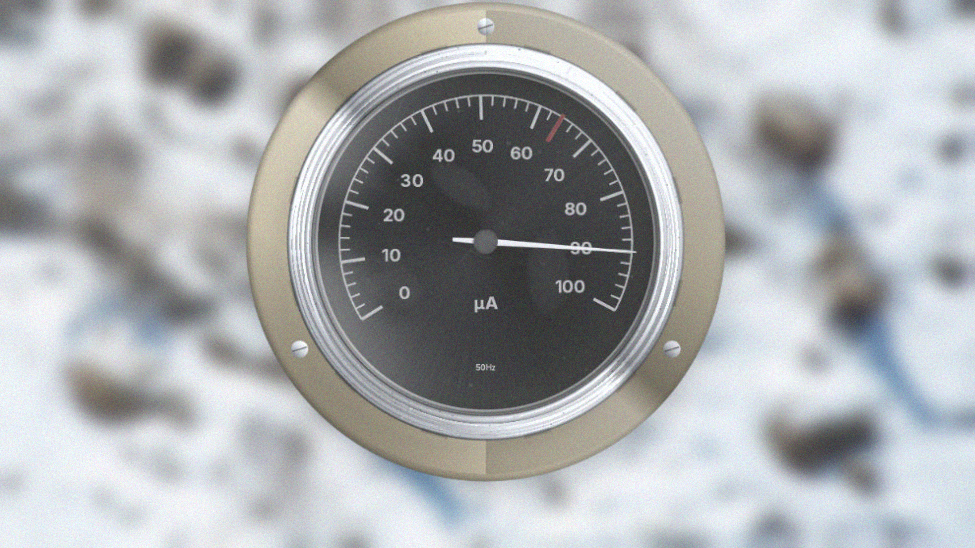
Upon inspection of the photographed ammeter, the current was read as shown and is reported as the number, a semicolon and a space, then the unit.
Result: 90; µA
